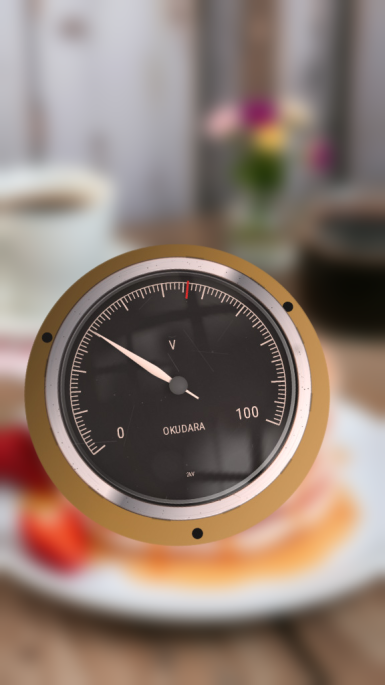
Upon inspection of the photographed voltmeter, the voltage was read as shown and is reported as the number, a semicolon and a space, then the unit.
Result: 30; V
